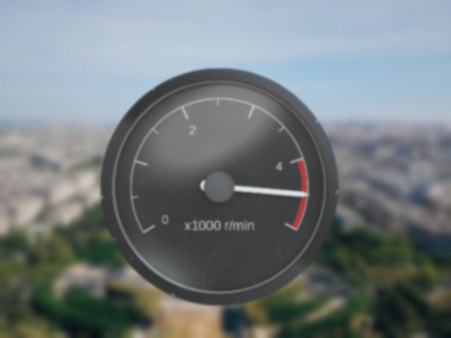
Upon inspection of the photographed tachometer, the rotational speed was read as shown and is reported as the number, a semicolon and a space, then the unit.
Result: 4500; rpm
